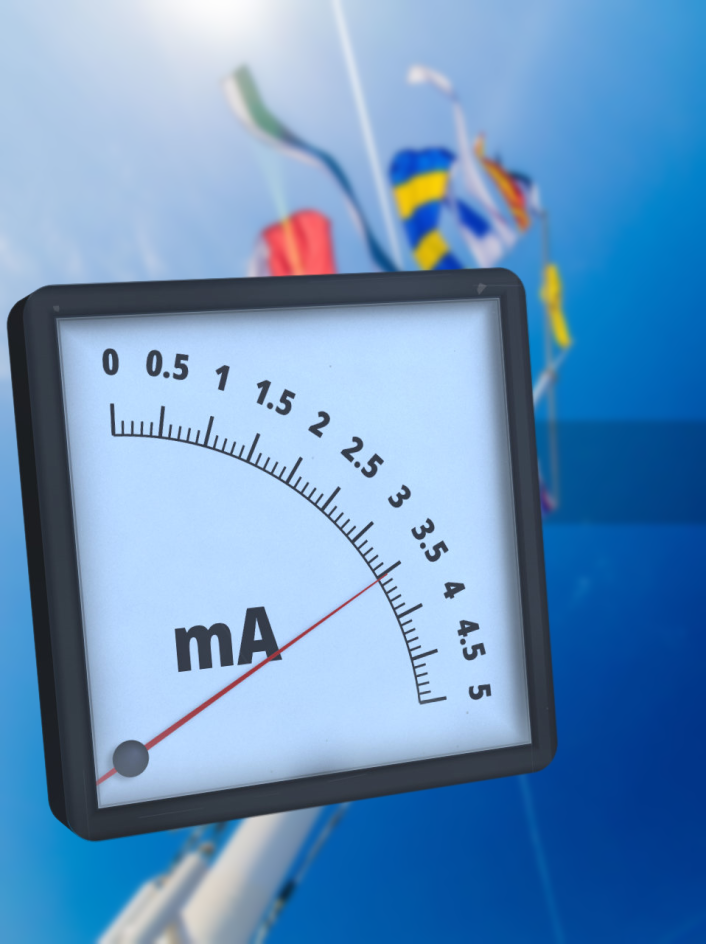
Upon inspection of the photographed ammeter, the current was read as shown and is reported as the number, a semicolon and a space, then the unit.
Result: 3.5; mA
